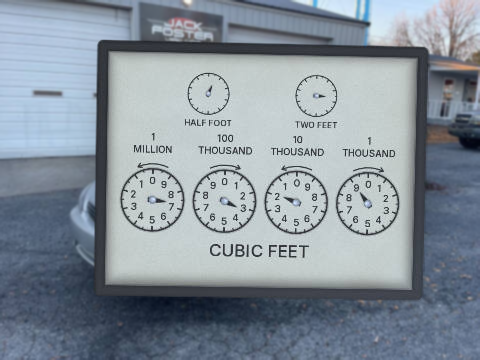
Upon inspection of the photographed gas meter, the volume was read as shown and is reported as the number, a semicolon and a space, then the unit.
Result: 731900; ft³
